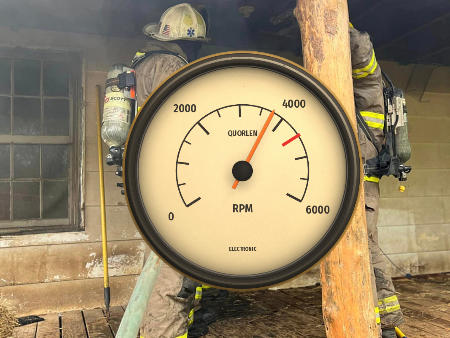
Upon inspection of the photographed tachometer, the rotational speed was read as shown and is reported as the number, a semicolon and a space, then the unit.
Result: 3750; rpm
